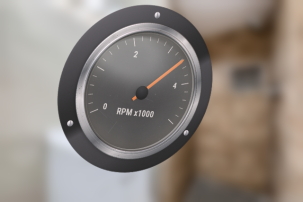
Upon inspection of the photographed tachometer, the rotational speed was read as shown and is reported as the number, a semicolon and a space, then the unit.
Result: 3400; rpm
